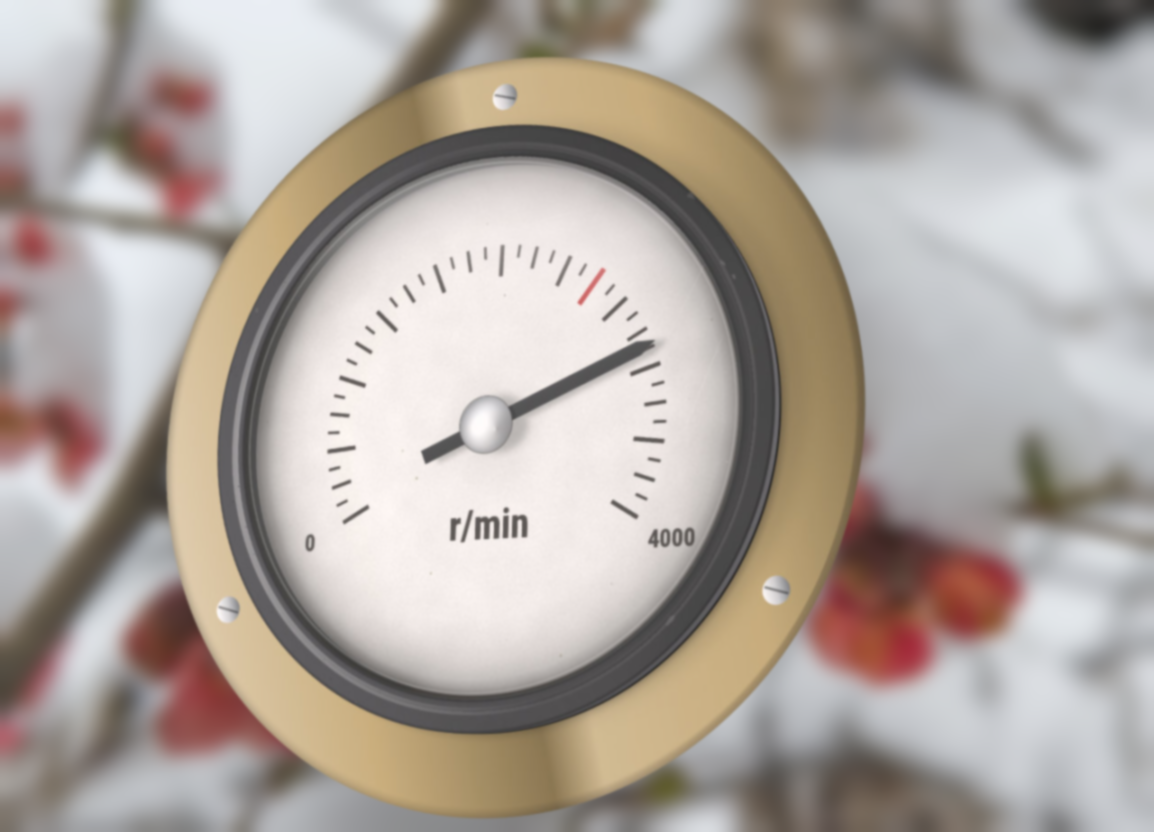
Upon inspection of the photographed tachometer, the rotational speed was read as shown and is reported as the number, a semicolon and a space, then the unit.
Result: 3100; rpm
